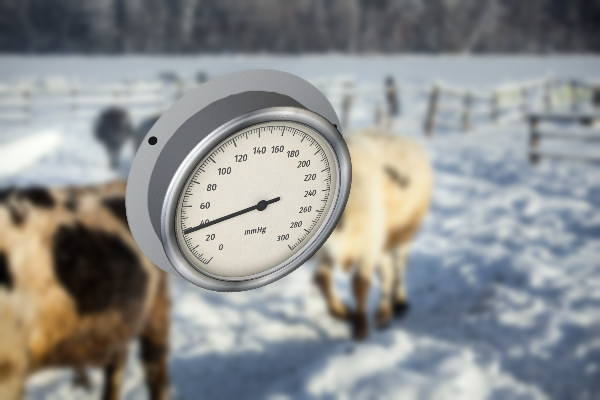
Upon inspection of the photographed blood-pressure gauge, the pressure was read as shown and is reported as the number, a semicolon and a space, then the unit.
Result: 40; mmHg
